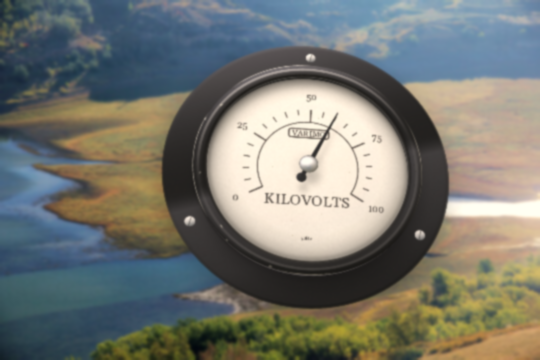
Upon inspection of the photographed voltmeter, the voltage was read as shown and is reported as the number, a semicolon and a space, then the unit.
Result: 60; kV
